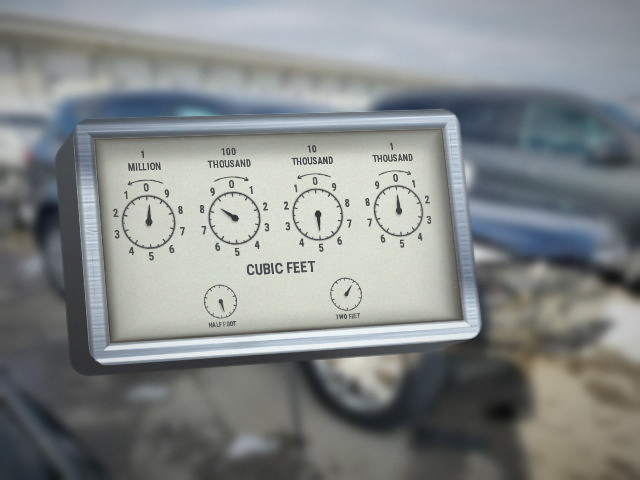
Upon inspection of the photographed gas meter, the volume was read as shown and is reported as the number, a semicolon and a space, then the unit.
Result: 985000; ft³
